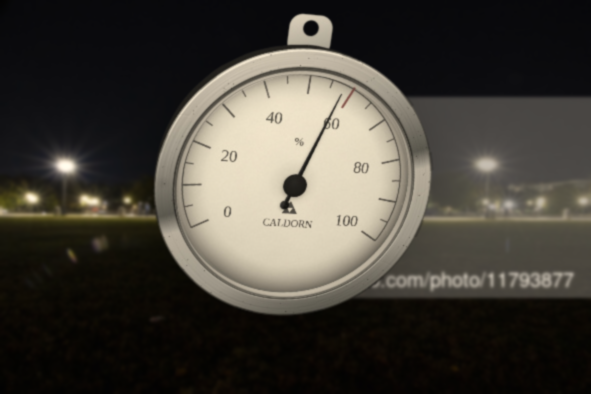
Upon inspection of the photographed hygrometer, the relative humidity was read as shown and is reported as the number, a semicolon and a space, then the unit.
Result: 57.5; %
